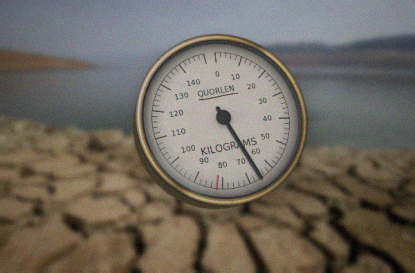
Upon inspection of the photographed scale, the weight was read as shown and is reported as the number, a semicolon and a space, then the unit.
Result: 66; kg
